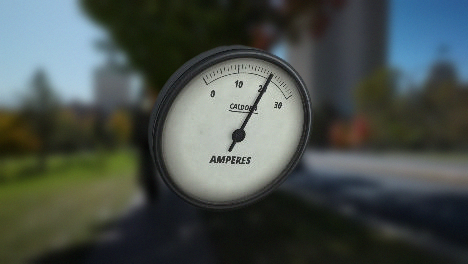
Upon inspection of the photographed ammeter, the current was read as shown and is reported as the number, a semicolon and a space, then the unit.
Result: 20; A
